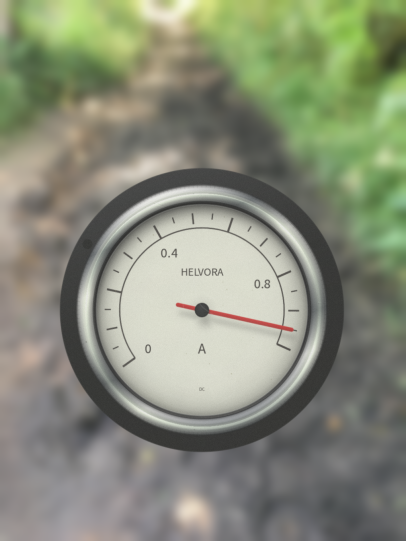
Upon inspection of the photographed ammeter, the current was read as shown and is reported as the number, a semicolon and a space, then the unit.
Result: 0.95; A
